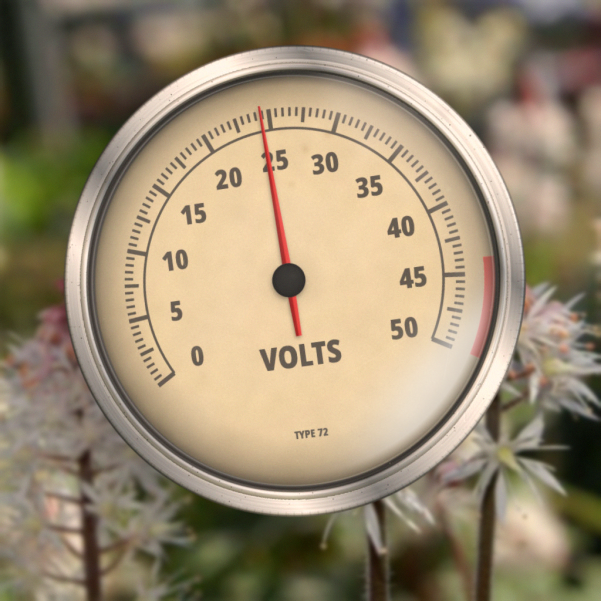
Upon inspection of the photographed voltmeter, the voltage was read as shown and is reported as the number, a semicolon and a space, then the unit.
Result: 24.5; V
